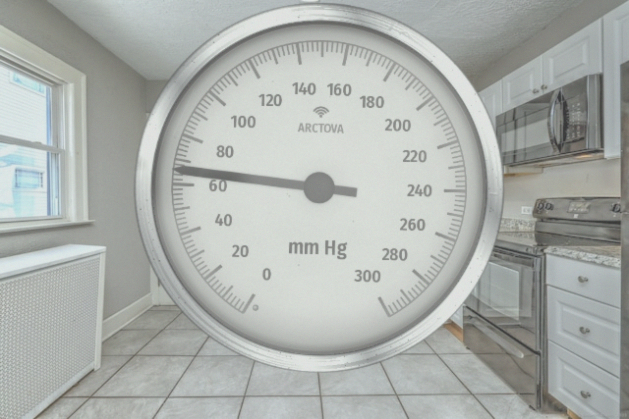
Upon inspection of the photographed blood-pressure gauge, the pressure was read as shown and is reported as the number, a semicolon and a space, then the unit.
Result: 66; mmHg
